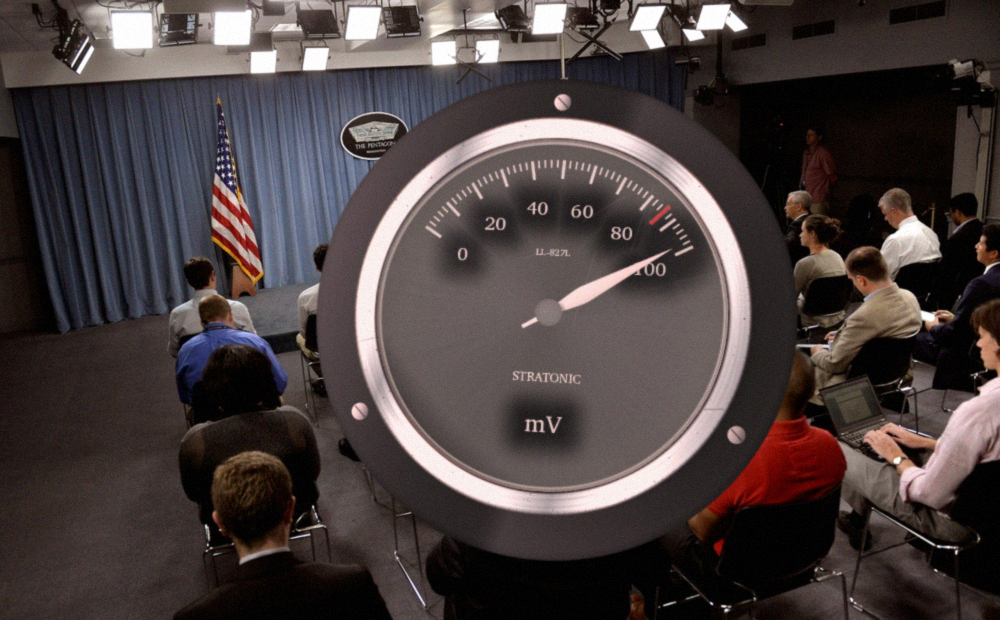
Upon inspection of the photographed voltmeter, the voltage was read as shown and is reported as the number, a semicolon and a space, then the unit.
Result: 98; mV
